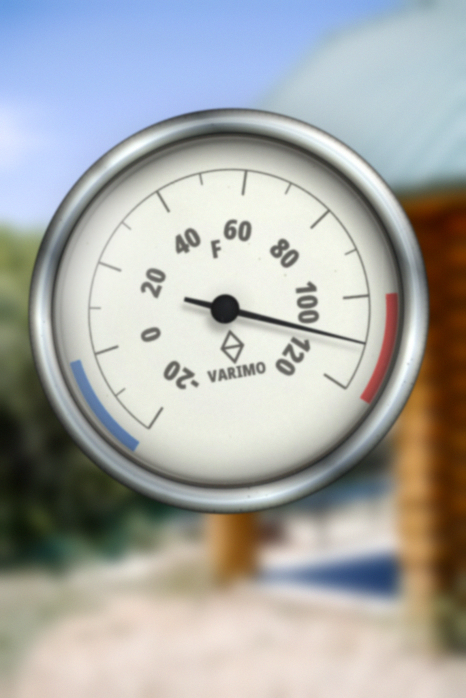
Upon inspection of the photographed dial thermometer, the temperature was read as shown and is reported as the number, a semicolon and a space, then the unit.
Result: 110; °F
